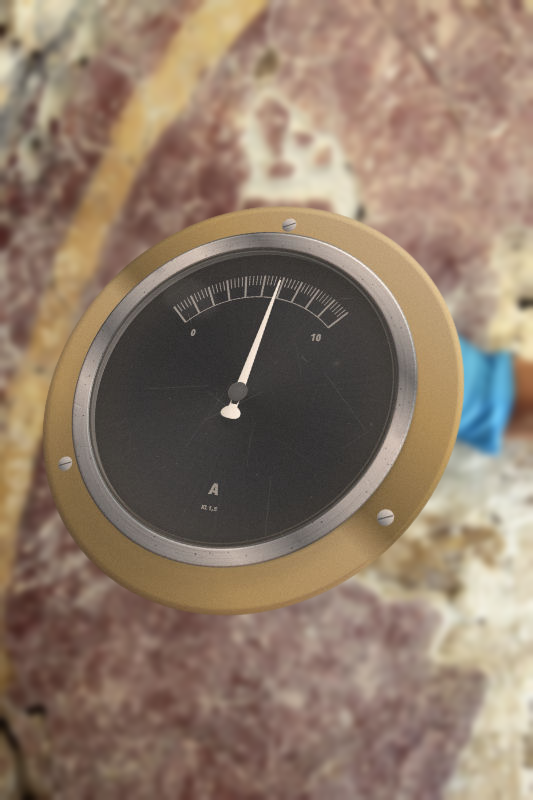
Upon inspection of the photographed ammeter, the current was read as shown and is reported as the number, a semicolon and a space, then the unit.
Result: 6; A
